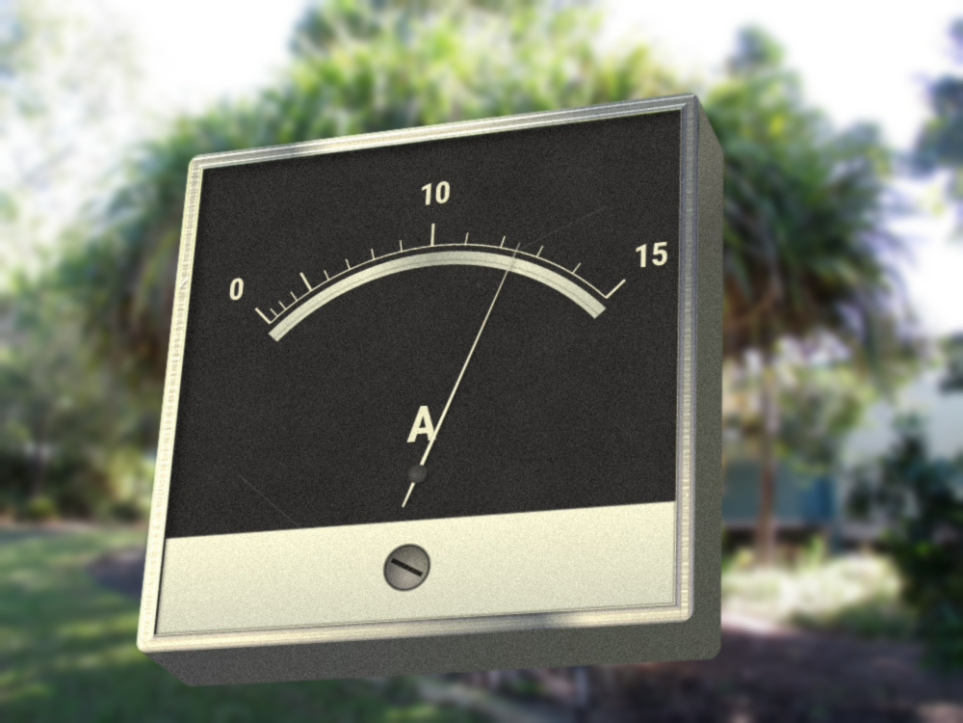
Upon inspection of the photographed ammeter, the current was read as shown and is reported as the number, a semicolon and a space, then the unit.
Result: 12.5; A
